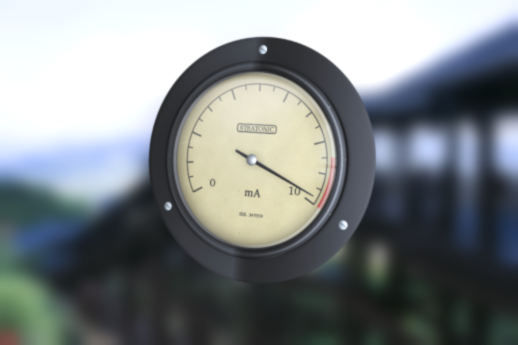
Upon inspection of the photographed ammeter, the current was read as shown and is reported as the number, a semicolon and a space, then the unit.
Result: 9.75; mA
